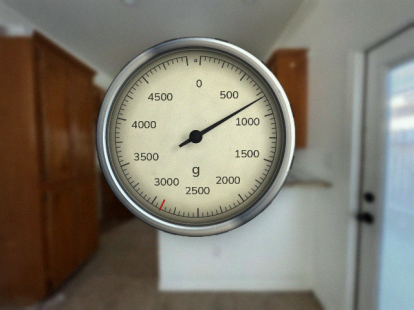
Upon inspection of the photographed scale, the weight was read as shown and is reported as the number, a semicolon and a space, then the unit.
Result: 800; g
